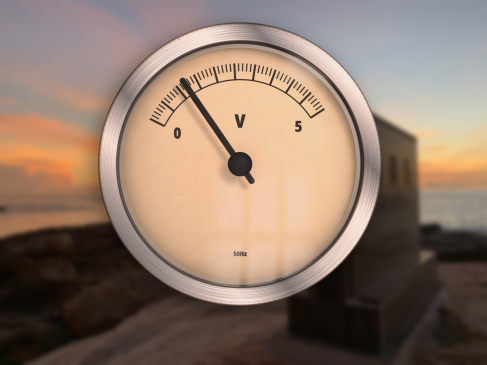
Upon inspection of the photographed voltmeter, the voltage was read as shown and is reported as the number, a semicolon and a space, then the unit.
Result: 1.2; V
